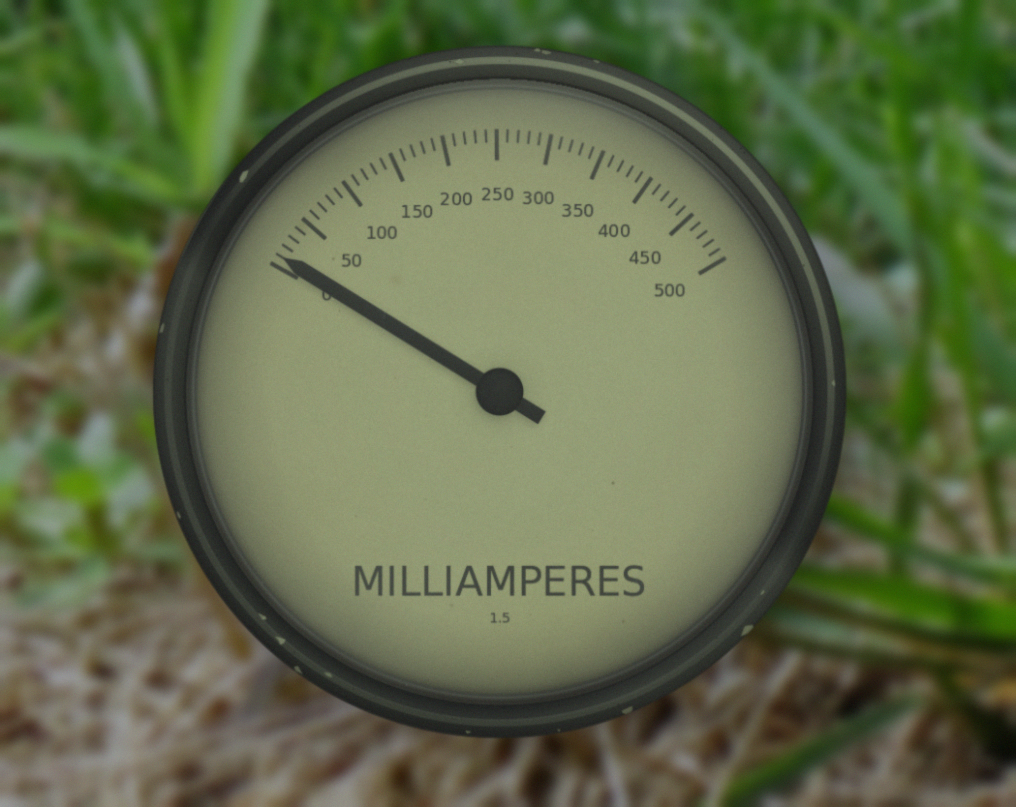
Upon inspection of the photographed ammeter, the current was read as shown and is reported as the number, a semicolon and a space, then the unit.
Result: 10; mA
